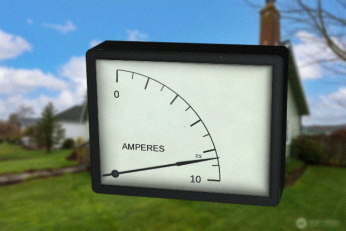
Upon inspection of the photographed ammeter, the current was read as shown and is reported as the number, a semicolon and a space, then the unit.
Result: 8.5; A
